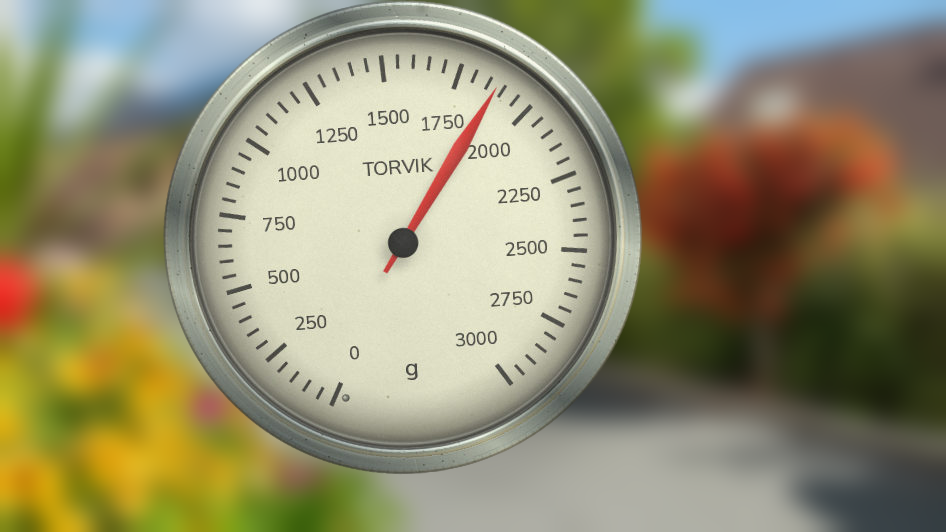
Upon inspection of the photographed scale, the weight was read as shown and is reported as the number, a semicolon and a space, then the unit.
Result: 1875; g
